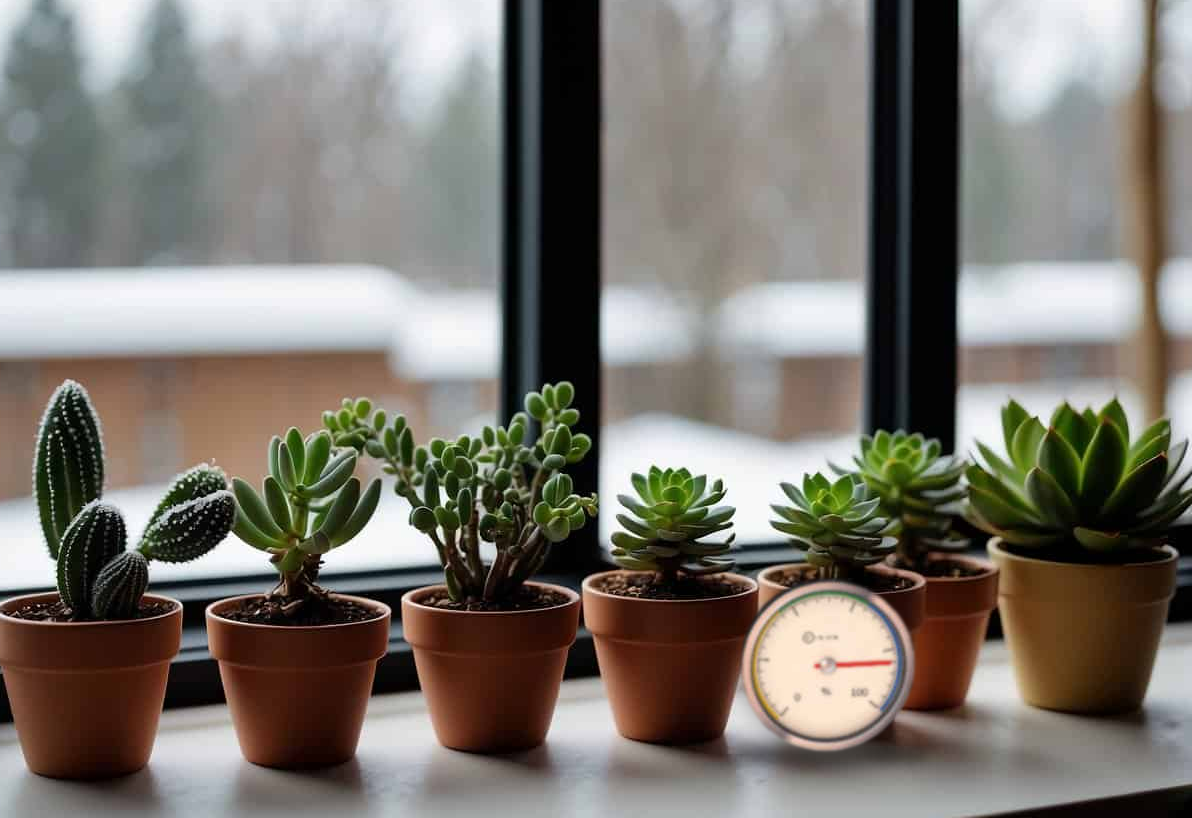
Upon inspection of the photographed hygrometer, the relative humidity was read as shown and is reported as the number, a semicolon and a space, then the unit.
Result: 84; %
